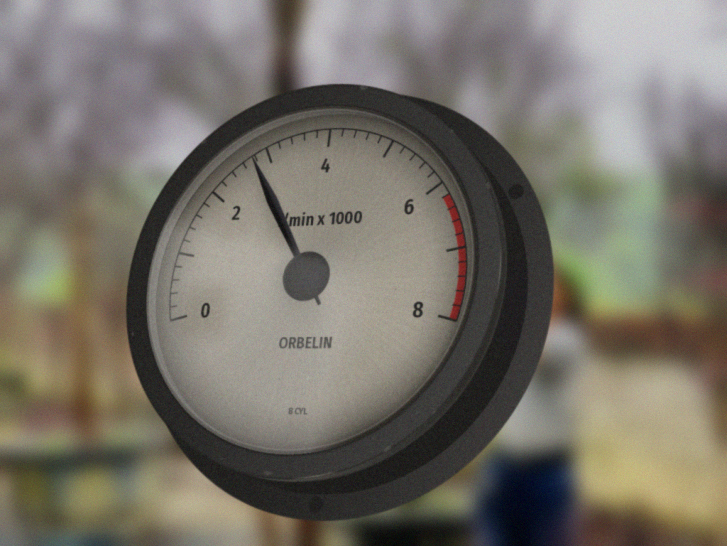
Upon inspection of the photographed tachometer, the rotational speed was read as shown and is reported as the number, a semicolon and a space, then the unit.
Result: 2800; rpm
